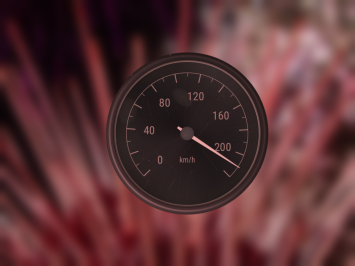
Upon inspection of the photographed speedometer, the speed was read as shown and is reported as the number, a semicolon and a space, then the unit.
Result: 210; km/h
